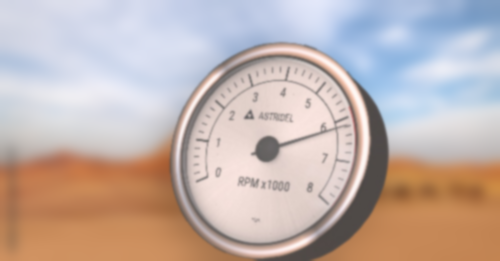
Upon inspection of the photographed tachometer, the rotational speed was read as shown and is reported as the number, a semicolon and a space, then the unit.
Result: 6200; rpm
